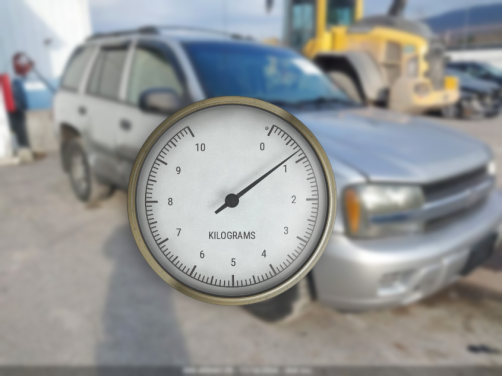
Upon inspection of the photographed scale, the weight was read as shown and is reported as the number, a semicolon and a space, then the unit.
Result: 0.8; kg
